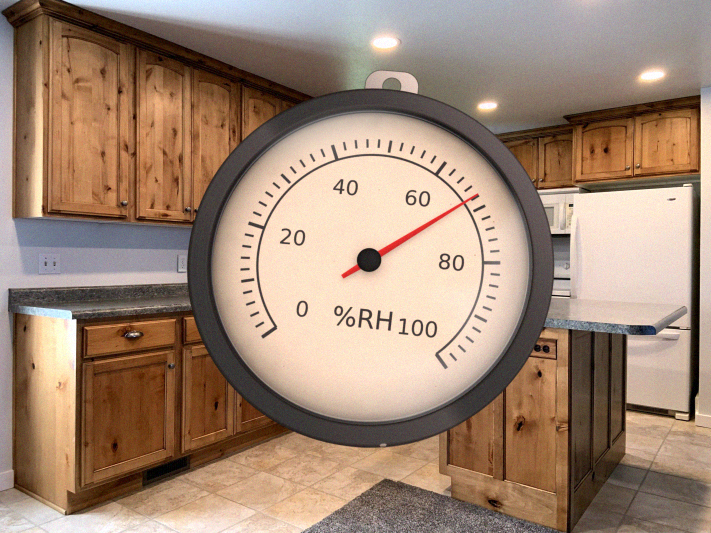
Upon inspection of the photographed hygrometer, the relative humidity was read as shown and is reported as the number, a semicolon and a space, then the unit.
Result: 68; %
